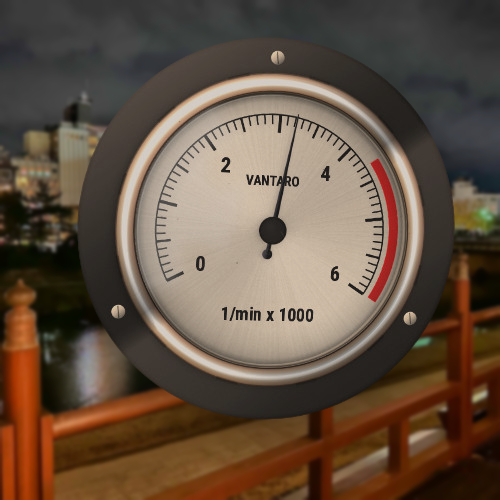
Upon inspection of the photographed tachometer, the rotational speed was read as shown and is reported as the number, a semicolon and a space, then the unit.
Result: 3200; rpm
